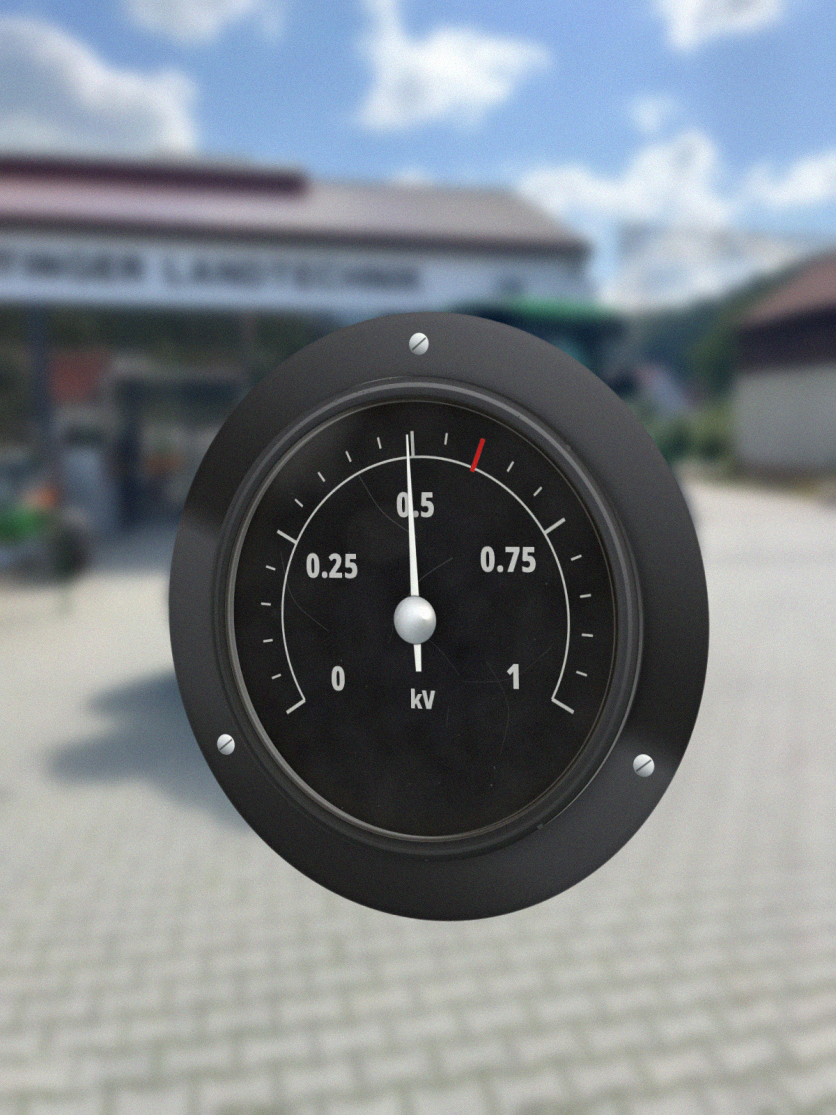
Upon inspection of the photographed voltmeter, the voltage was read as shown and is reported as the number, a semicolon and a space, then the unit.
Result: 0.5; kV
